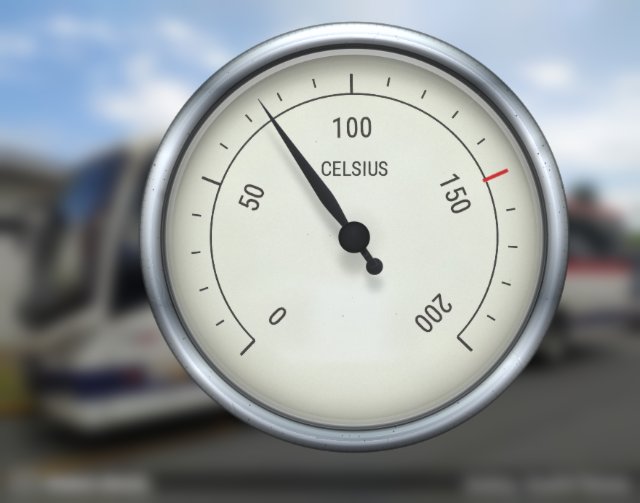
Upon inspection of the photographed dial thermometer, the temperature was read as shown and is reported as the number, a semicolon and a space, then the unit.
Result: 75; °C
